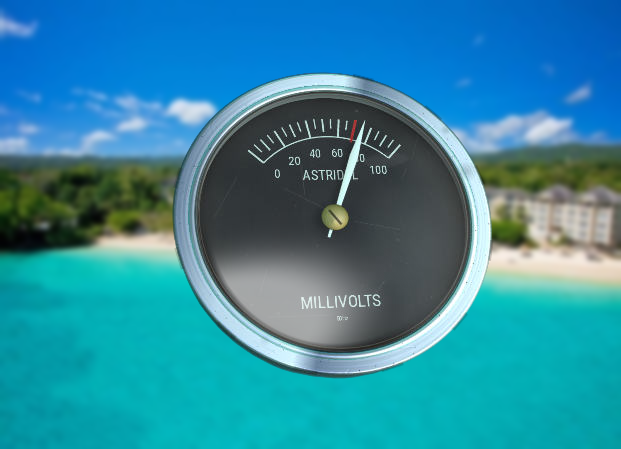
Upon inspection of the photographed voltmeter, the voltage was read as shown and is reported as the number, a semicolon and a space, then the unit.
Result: 75; mV
